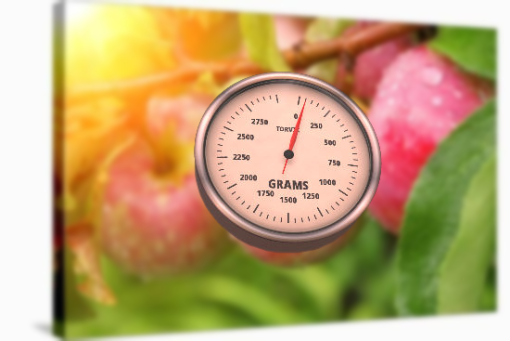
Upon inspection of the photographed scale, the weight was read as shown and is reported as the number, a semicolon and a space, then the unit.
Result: 50; g
